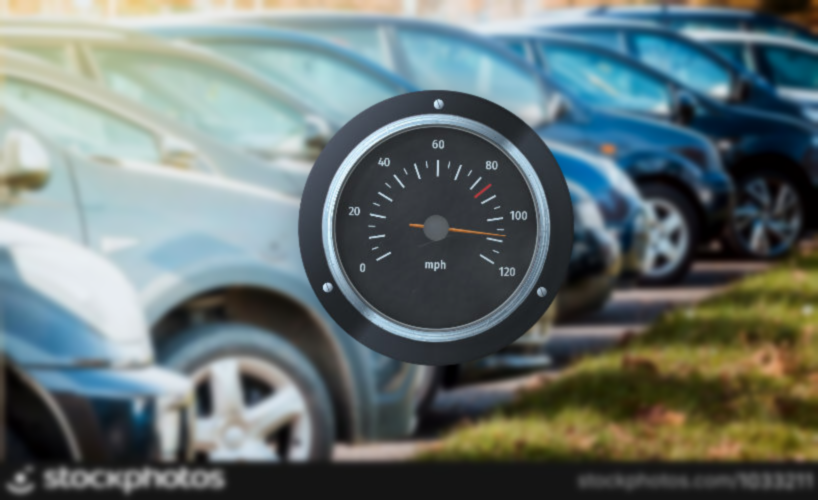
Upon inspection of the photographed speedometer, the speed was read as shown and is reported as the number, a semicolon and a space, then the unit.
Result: 107.5; mph
